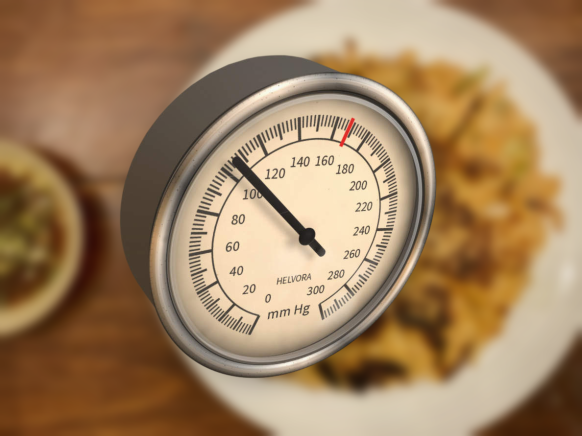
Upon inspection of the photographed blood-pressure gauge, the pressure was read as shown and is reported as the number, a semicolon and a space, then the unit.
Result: 106; mmHg
